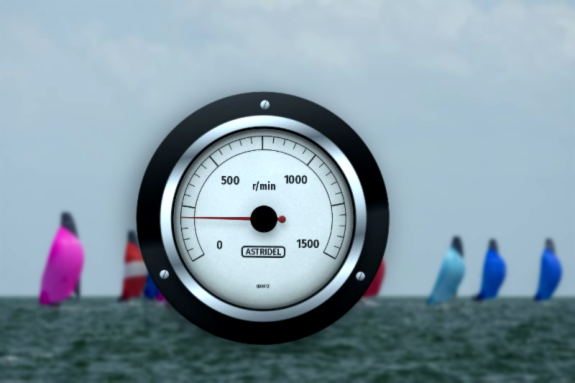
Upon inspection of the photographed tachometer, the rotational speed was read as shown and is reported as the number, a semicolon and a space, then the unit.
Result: 200; rpm
